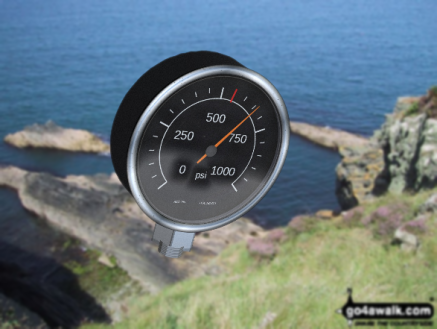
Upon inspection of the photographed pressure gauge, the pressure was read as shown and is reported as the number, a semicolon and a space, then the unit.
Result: 650; psi
